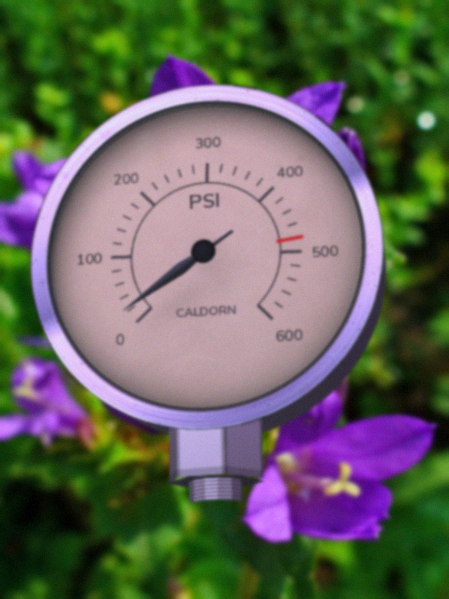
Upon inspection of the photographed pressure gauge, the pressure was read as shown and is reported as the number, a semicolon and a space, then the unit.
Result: 20; psi
